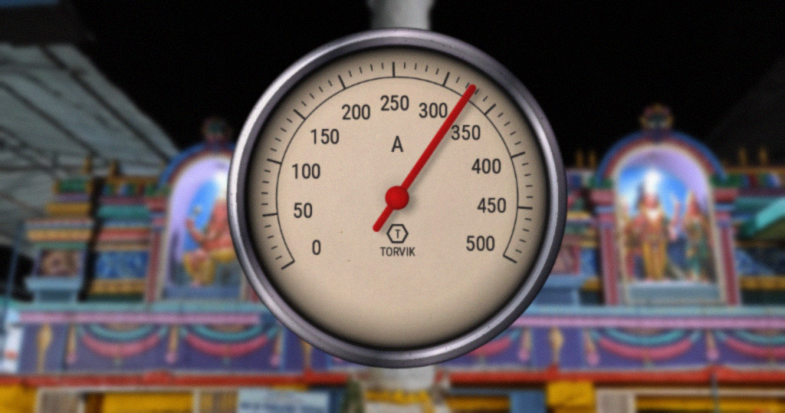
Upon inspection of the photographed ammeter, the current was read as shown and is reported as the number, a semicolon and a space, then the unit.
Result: 325; A
